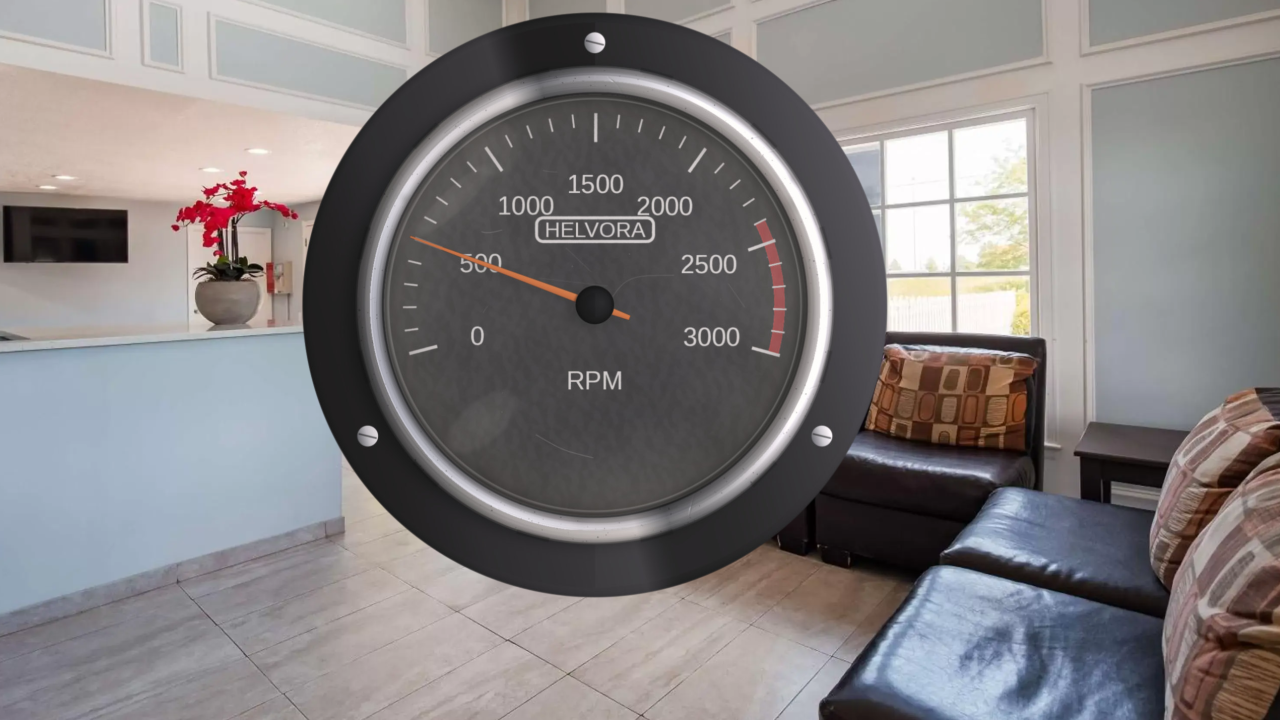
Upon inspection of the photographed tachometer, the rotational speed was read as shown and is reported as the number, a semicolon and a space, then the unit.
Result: 500; rpm
